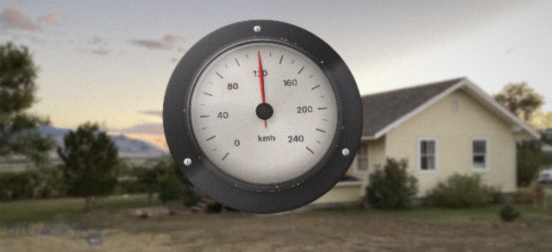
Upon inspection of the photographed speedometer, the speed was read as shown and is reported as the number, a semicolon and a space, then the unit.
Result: 120; km/h
